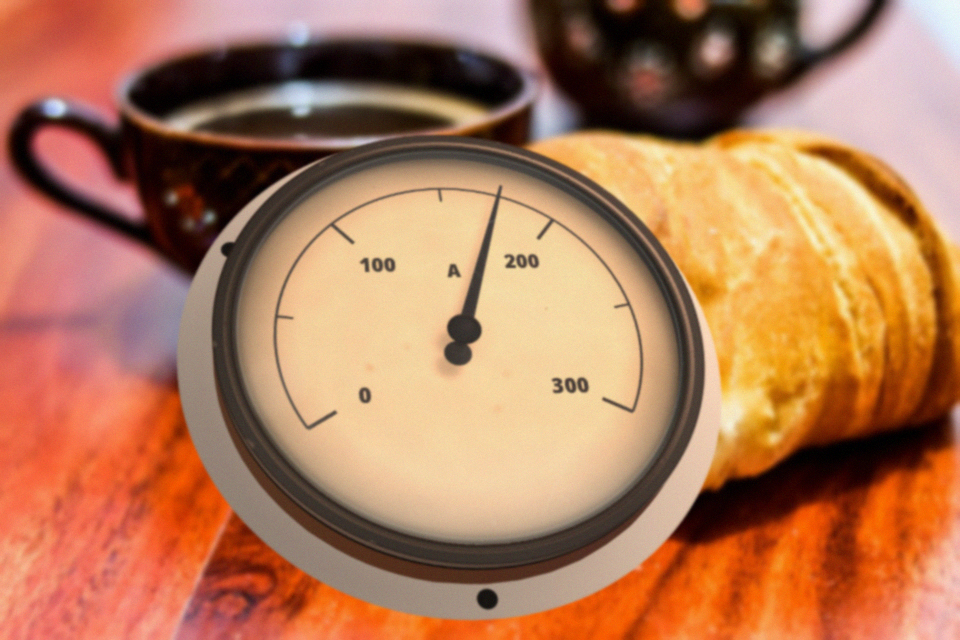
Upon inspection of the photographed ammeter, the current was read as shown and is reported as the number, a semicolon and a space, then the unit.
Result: 175; A
